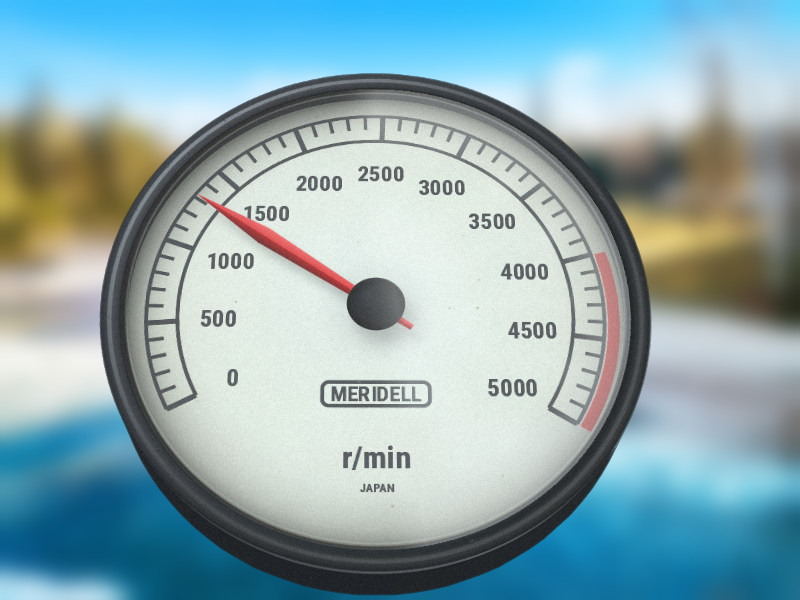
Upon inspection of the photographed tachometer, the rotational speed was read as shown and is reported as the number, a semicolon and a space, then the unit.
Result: 1300; rpm
